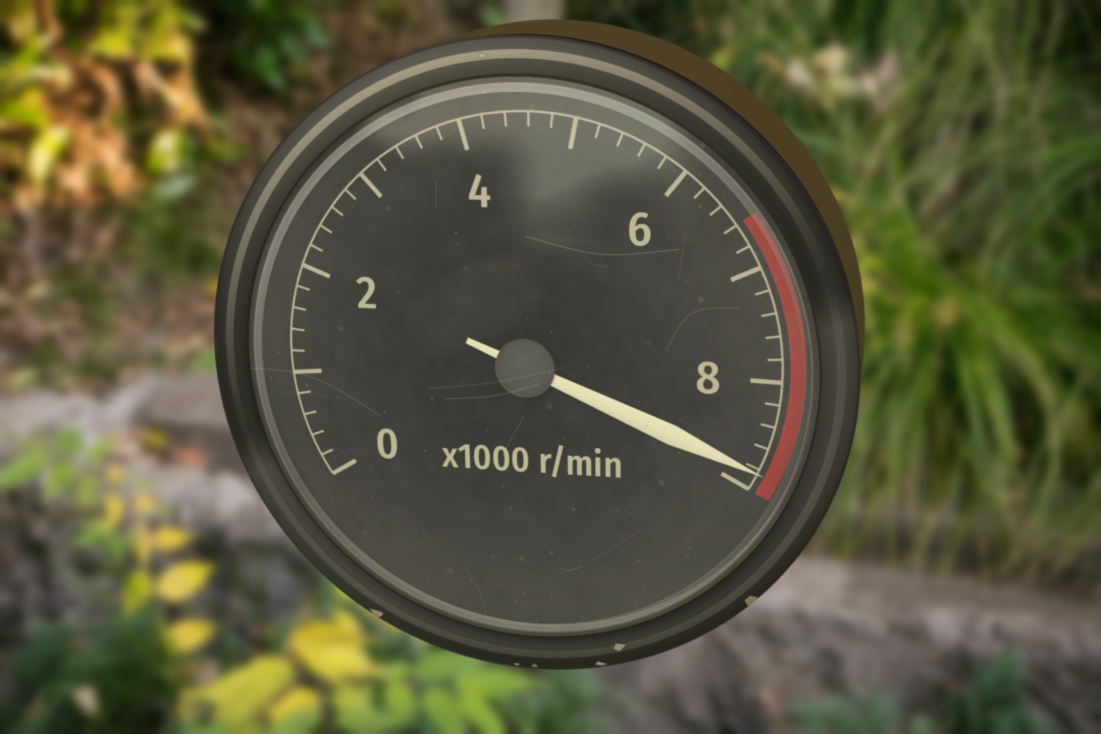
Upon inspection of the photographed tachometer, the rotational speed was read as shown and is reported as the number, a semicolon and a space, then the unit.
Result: 8800; rpm
